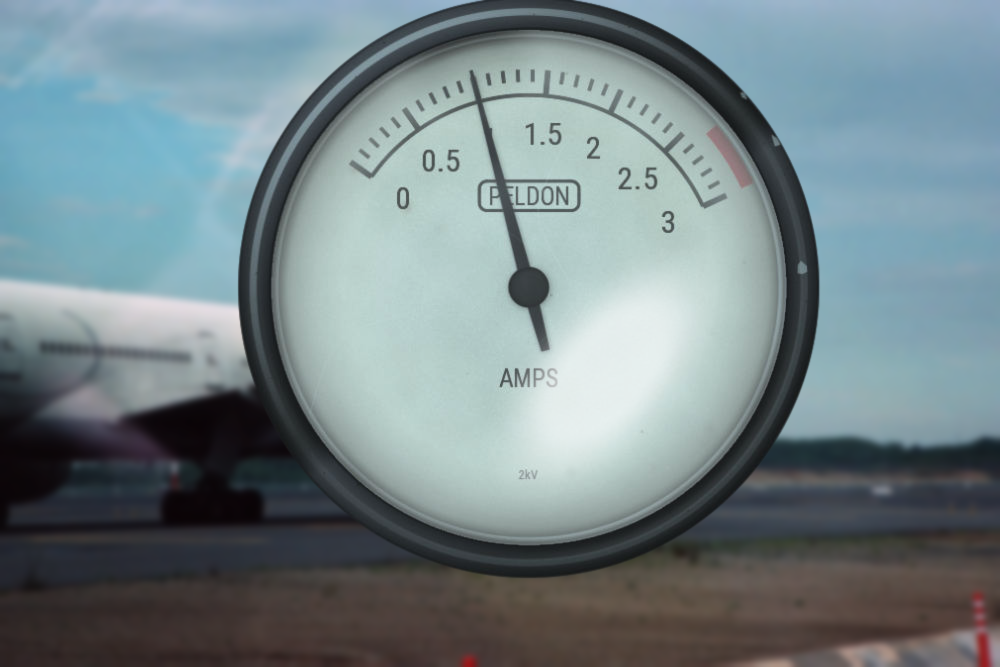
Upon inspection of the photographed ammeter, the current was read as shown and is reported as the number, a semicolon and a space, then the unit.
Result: 1; A
